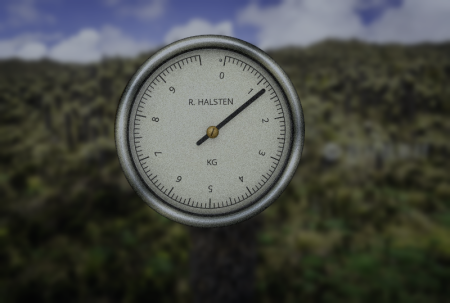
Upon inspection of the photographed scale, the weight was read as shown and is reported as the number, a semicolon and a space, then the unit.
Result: 1.2; kg
